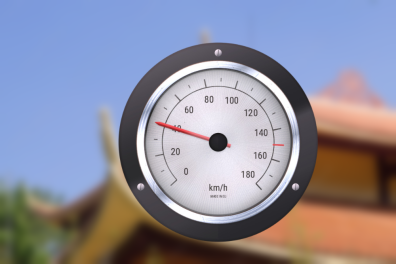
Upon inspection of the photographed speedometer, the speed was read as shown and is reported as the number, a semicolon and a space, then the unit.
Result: 40; km/h
